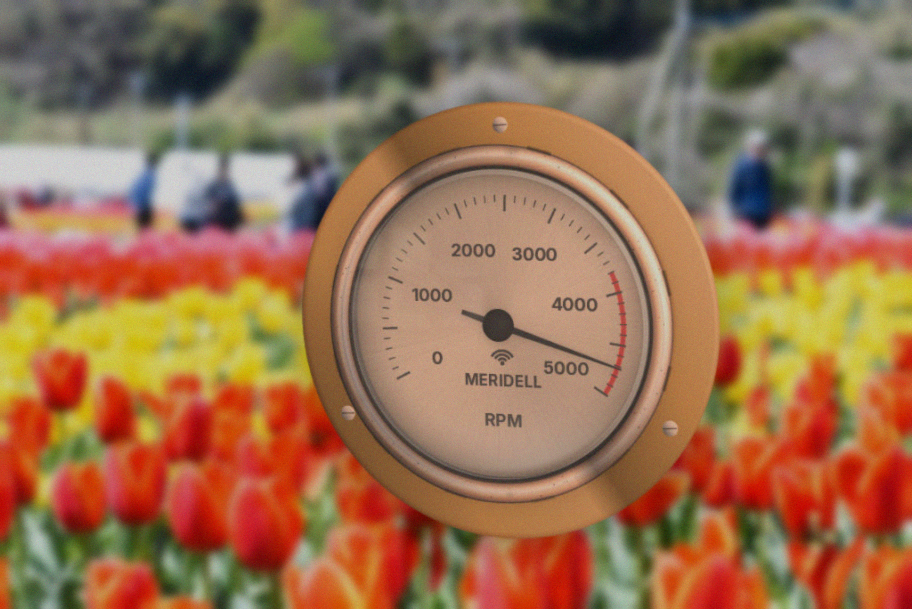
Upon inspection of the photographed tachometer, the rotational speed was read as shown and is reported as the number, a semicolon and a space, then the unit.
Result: 4700; rpm
